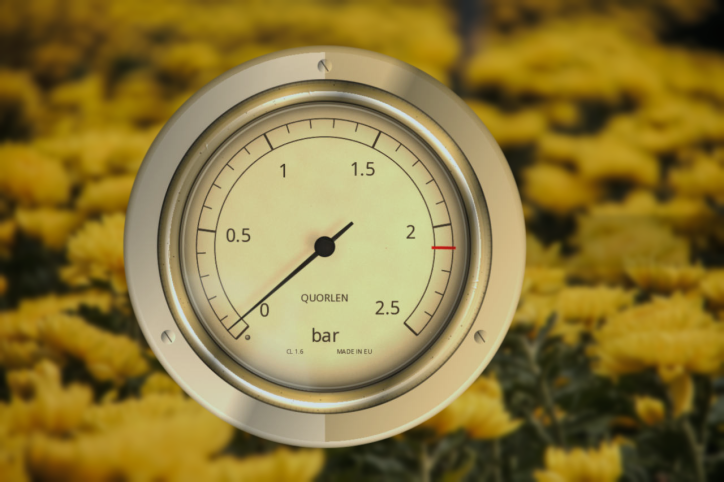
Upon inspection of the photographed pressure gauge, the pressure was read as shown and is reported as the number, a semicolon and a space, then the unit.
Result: 0.05; bar
